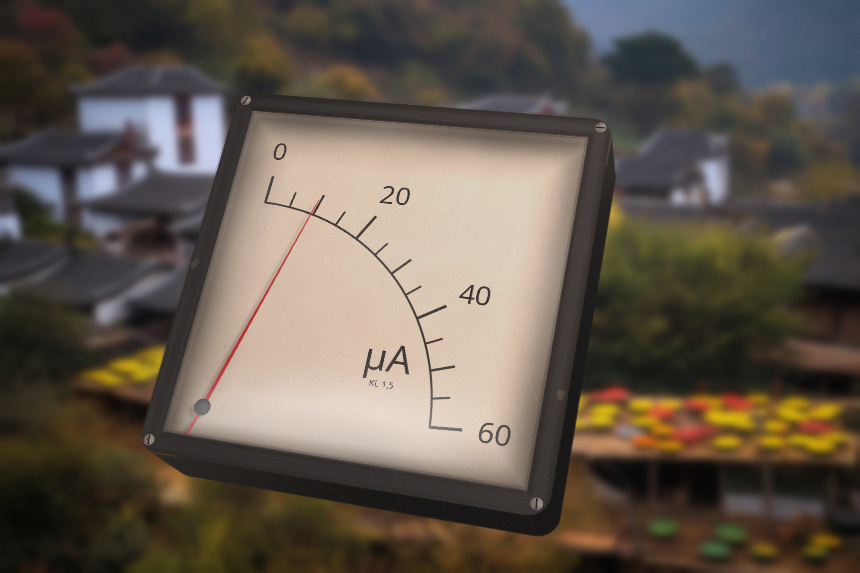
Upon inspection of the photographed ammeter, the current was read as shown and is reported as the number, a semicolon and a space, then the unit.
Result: 10; µA
